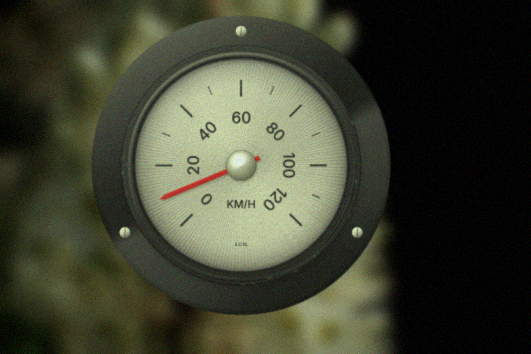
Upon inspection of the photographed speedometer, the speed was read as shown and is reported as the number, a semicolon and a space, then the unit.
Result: 10; km/h
